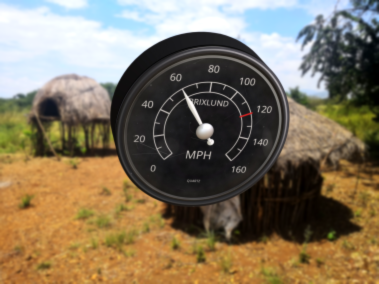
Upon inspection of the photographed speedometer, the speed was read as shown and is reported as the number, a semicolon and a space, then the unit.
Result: 60; mph
